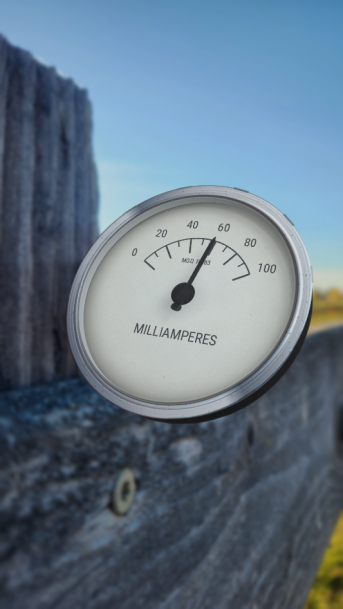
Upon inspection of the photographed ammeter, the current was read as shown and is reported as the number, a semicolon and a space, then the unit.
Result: 60; mA
